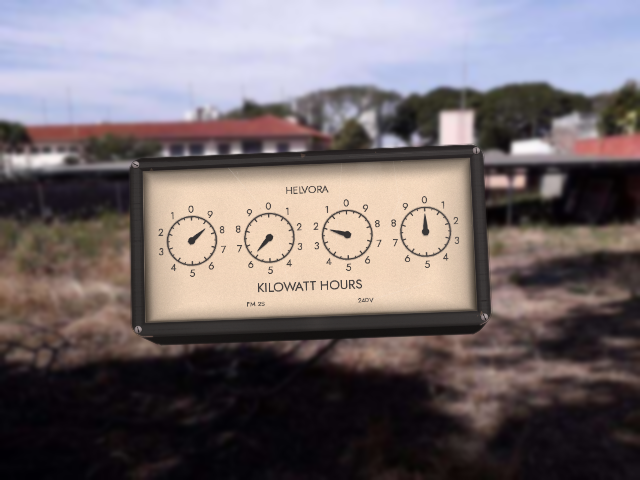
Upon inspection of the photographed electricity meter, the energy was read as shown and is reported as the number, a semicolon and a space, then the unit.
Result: 8620; kWh
